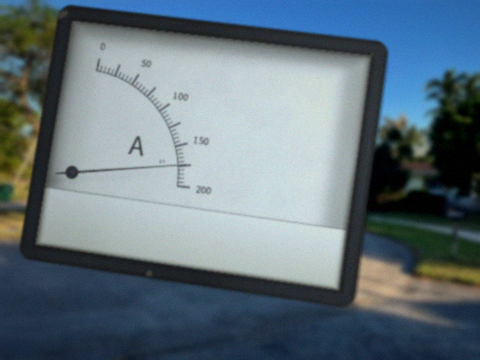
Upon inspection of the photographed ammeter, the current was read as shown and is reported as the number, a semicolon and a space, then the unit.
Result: 175; A
